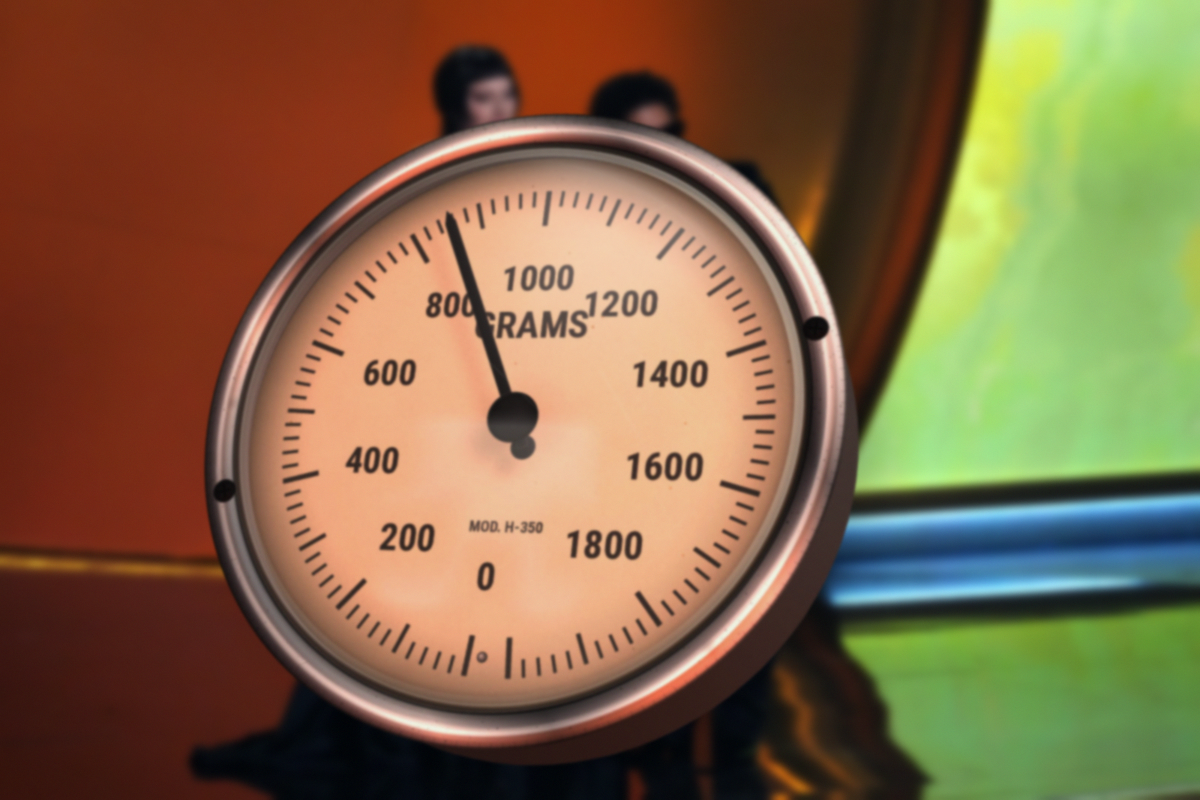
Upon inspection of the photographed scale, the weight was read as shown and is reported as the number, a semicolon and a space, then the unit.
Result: 860; g
